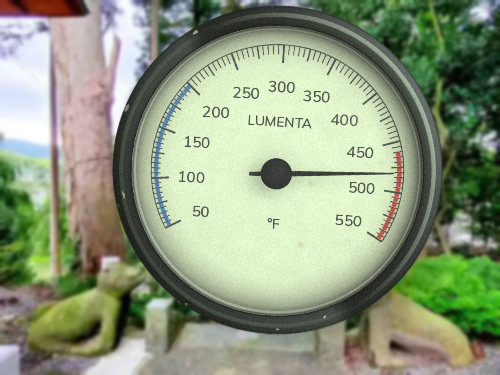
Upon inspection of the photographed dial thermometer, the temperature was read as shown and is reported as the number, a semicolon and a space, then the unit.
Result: 480; °F
